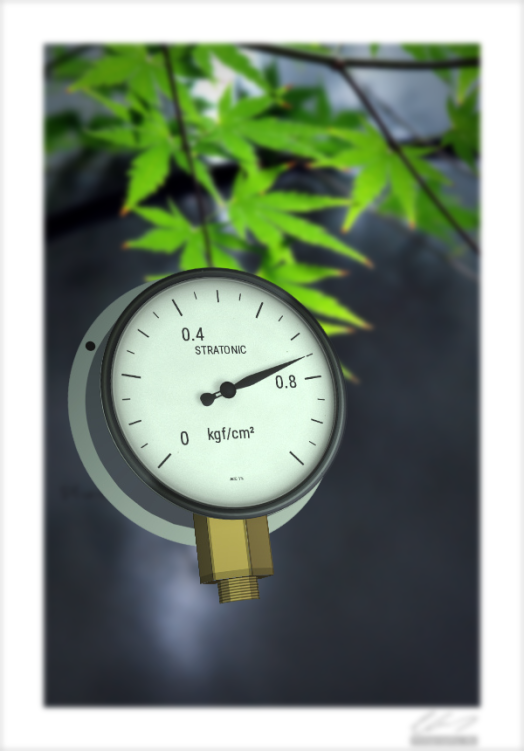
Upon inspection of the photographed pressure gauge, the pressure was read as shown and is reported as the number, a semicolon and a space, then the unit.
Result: 0.75; kg/cm²
